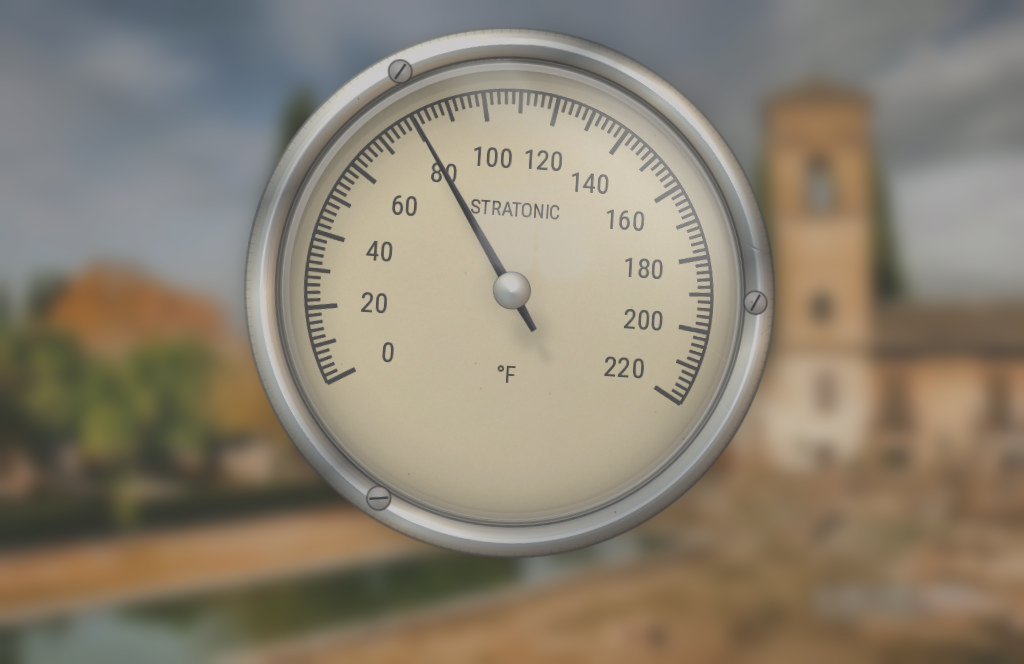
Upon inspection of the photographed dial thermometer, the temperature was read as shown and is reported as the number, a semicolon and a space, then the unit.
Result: 80; °F
